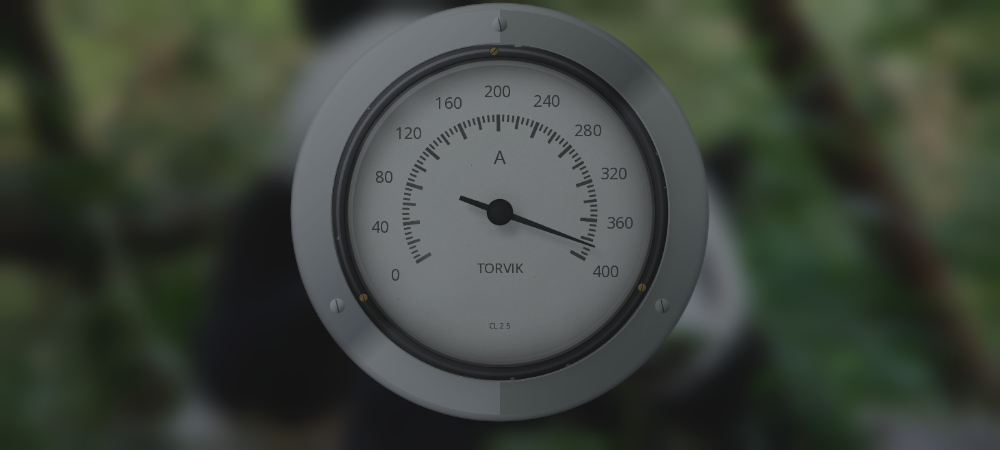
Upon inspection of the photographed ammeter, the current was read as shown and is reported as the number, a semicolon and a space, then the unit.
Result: 385; A
